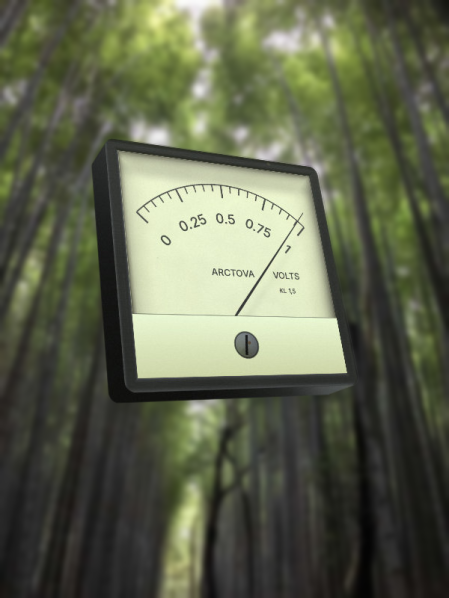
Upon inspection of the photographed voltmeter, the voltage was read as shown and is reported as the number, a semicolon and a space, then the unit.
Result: 0.95; V
